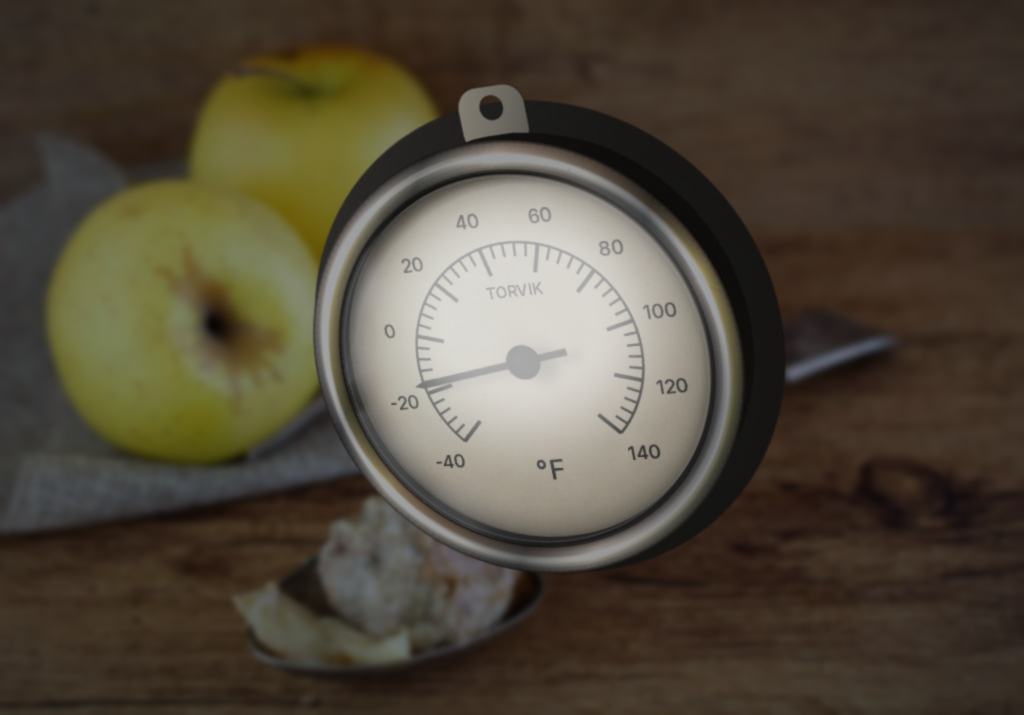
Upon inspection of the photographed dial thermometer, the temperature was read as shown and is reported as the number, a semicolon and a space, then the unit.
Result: -16; °F
